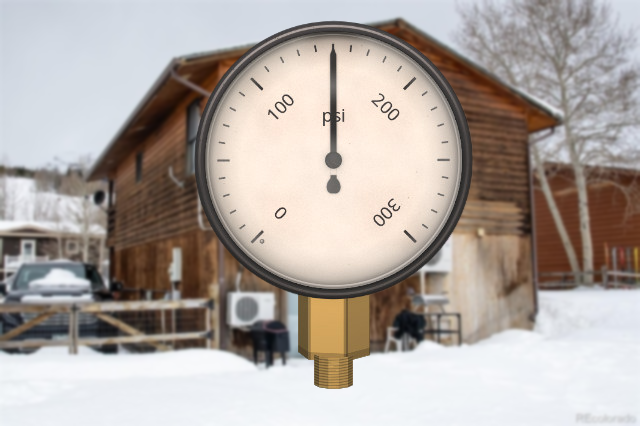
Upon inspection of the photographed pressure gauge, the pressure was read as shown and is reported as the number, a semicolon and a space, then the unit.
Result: 150; psi
